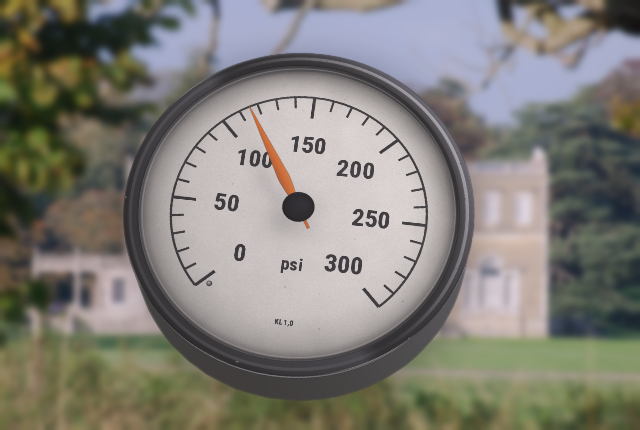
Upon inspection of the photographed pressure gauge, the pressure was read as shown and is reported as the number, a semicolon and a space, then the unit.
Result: 115; psi
